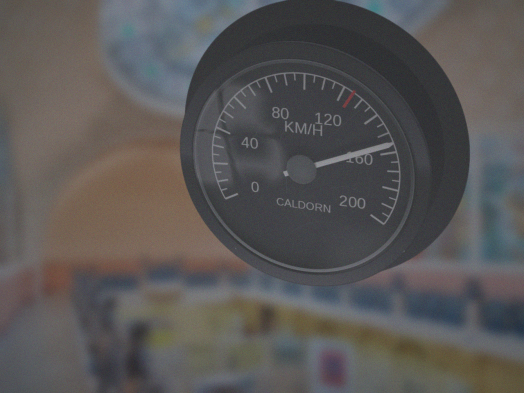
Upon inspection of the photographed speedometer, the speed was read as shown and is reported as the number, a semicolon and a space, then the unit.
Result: 155; km/h
